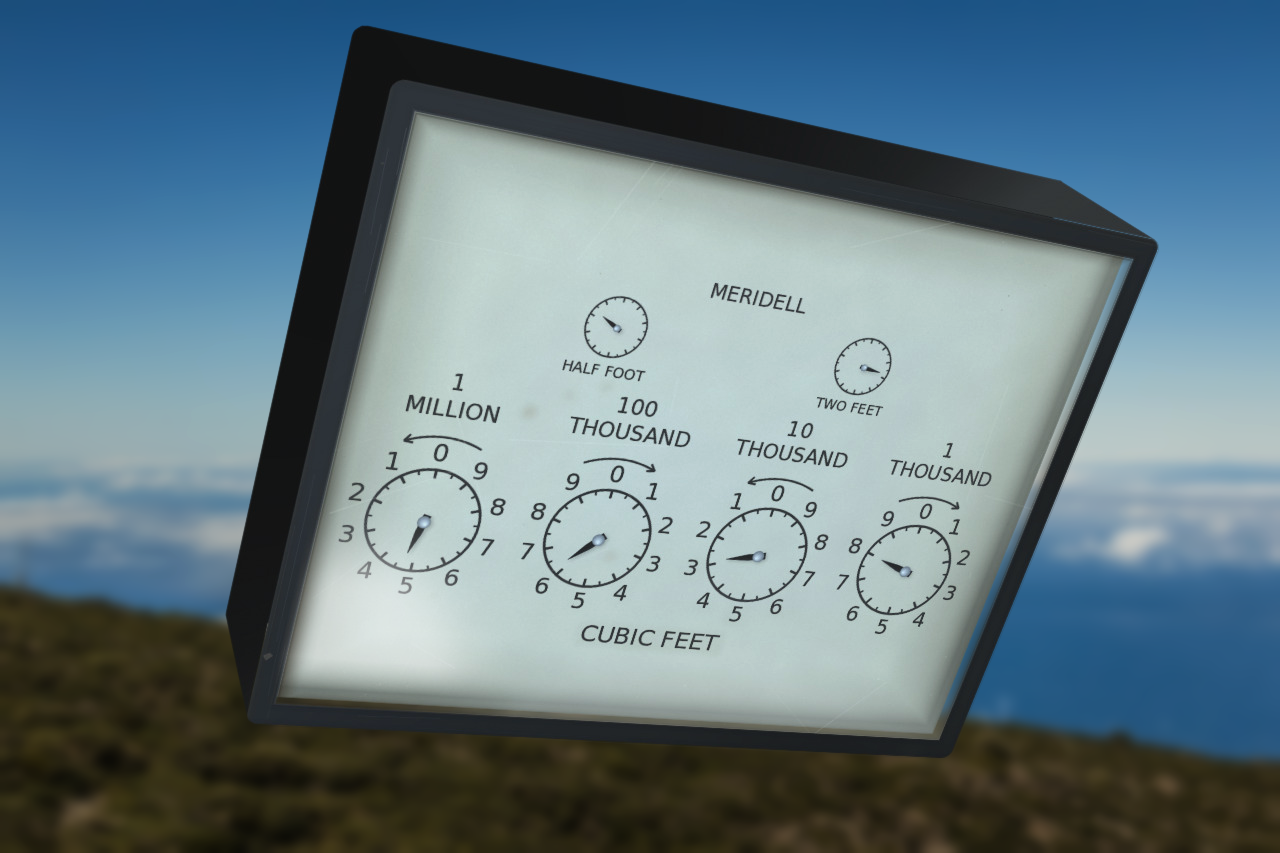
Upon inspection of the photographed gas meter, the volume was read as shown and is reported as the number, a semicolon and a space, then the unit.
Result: 462800; ft³
